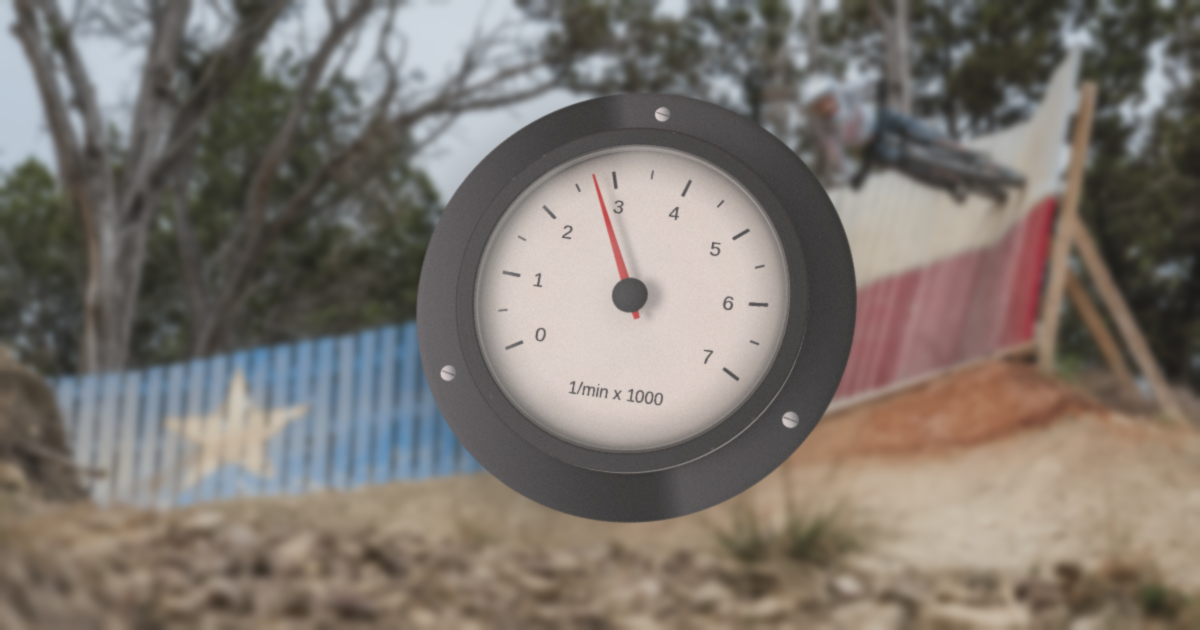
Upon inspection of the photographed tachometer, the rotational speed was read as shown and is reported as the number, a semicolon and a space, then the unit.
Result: 2750; rpm
